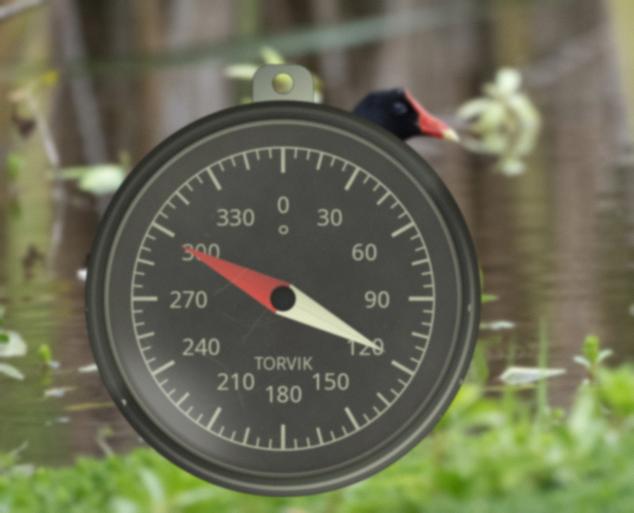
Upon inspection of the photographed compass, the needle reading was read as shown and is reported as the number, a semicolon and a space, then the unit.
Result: 297.5; °
